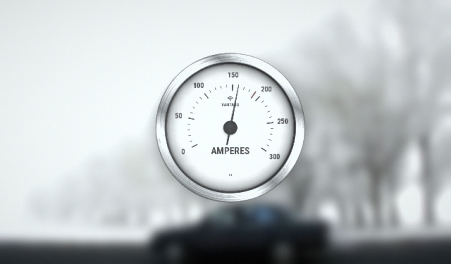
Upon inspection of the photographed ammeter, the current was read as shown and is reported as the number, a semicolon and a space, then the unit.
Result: 160; A
